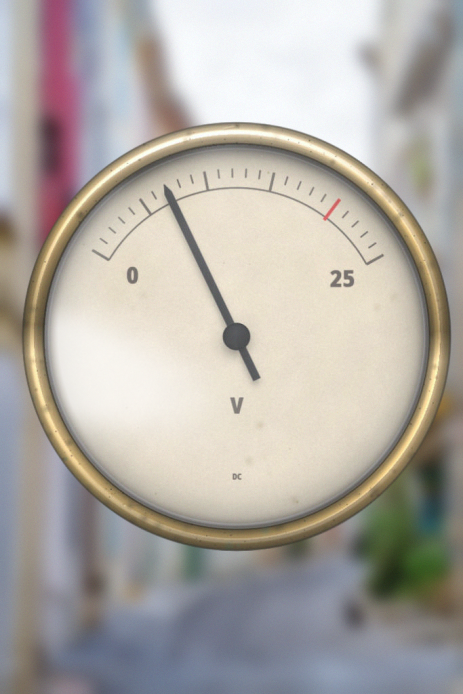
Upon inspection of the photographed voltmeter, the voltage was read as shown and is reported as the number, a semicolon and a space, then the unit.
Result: 7; V
